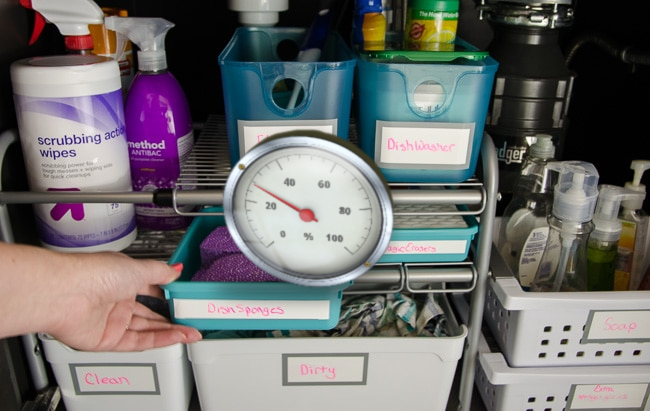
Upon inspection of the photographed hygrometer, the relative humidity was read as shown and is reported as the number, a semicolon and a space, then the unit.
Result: 28; %
